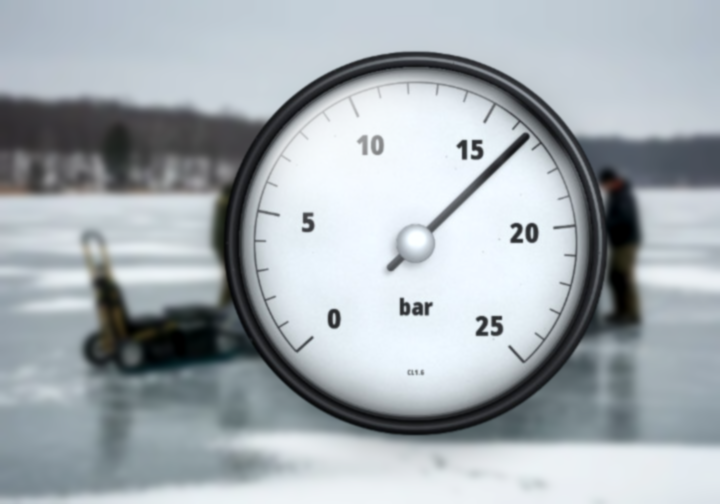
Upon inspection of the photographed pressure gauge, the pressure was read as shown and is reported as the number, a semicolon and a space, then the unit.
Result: 16.5; bar
